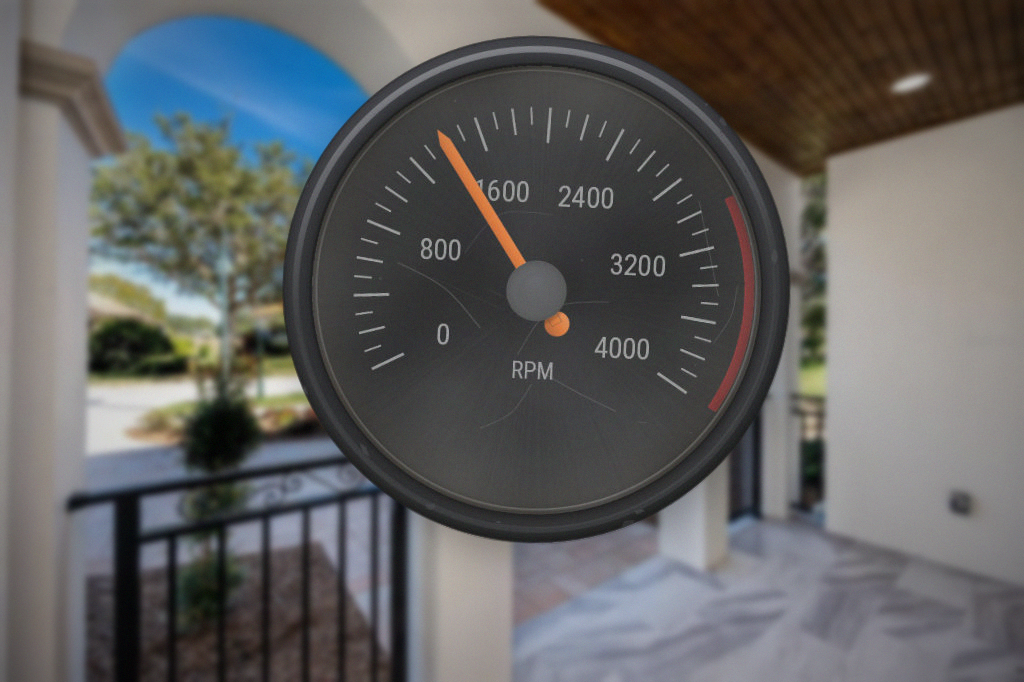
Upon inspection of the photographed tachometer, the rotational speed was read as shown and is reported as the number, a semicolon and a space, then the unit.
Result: 1400; rpm
